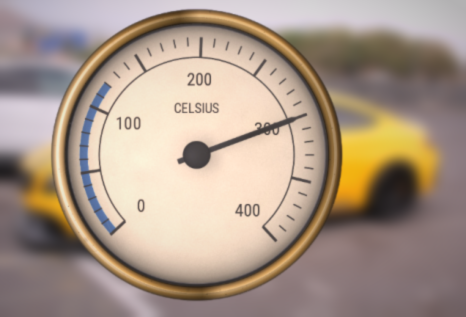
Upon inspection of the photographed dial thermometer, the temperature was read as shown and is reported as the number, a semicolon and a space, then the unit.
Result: 300; °C
